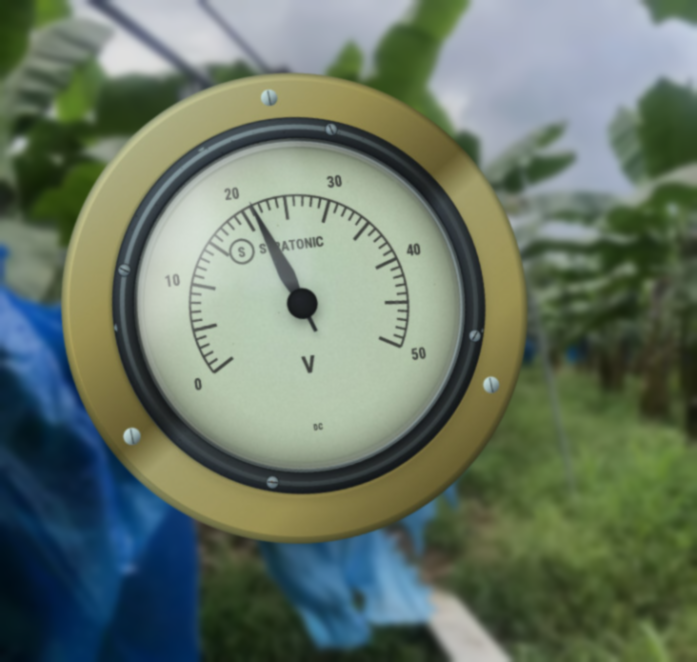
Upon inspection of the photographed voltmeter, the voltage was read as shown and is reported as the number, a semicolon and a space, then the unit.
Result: 21; V
